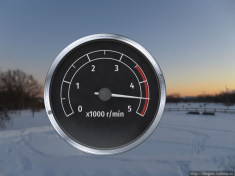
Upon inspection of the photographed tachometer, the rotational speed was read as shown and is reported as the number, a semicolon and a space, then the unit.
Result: 4500; rpm
